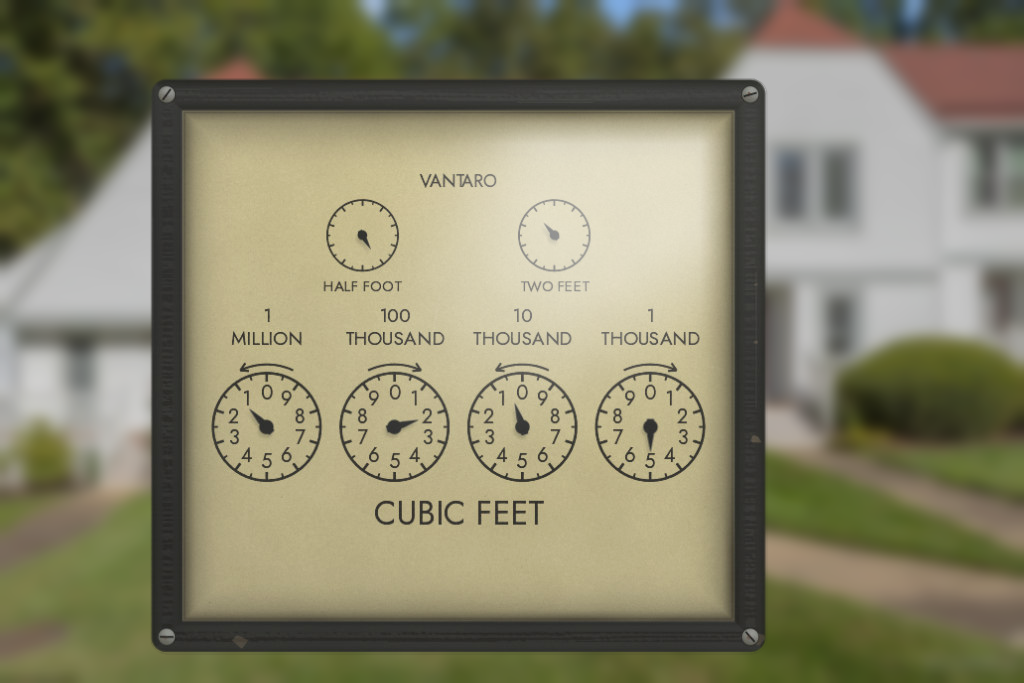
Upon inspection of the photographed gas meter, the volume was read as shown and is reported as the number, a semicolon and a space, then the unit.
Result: 120500; ft³
